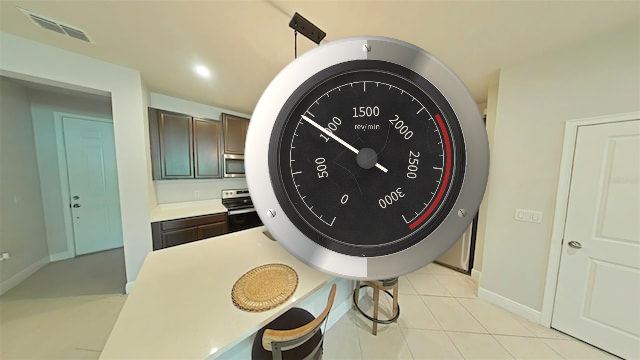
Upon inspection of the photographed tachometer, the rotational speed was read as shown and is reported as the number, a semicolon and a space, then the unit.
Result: 950; rpm
